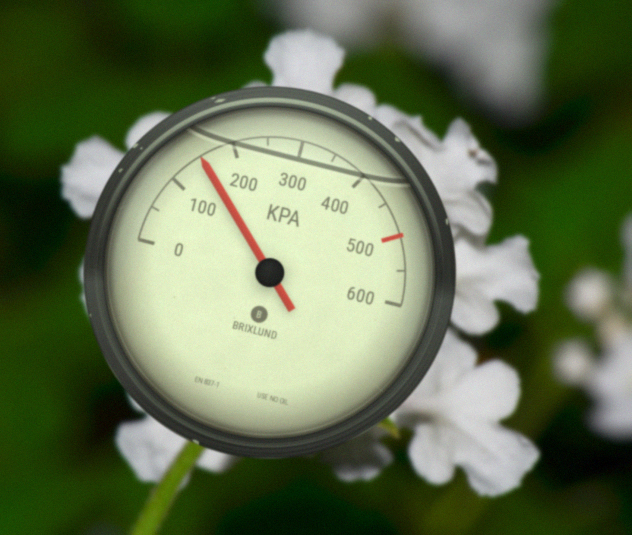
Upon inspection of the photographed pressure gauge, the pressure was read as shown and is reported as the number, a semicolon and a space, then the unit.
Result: 150; kPa
